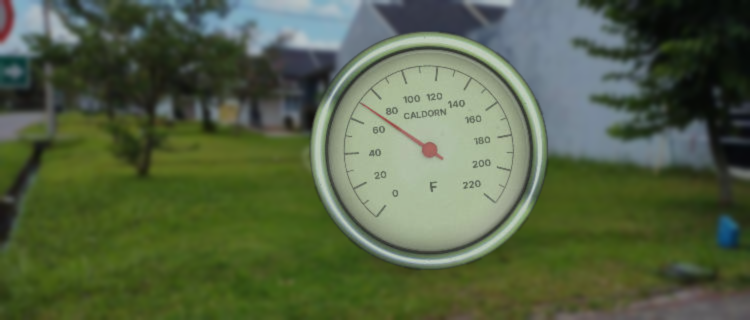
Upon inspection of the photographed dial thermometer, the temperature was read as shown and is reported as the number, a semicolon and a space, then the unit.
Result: 70; °F
